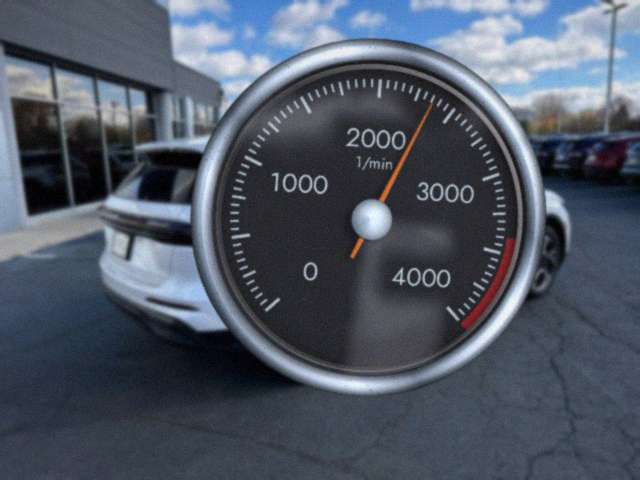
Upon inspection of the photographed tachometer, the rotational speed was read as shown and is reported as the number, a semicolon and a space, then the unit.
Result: 2350; rpm
